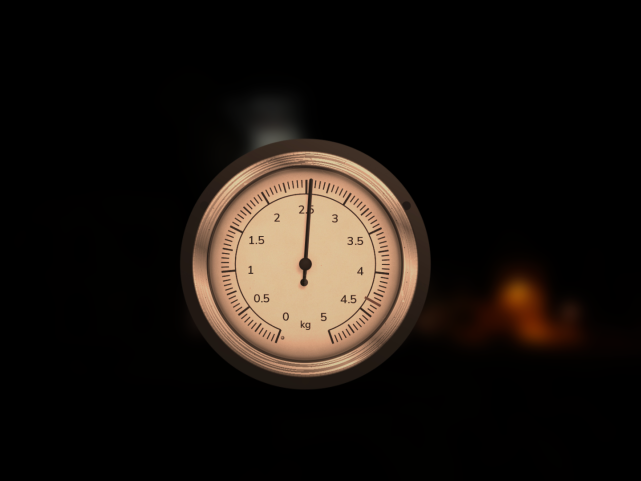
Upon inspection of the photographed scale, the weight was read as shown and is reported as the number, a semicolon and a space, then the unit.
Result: 2.55; kg
